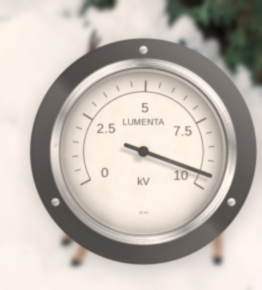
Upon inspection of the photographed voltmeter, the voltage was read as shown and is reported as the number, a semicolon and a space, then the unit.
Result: 9.5; kV
